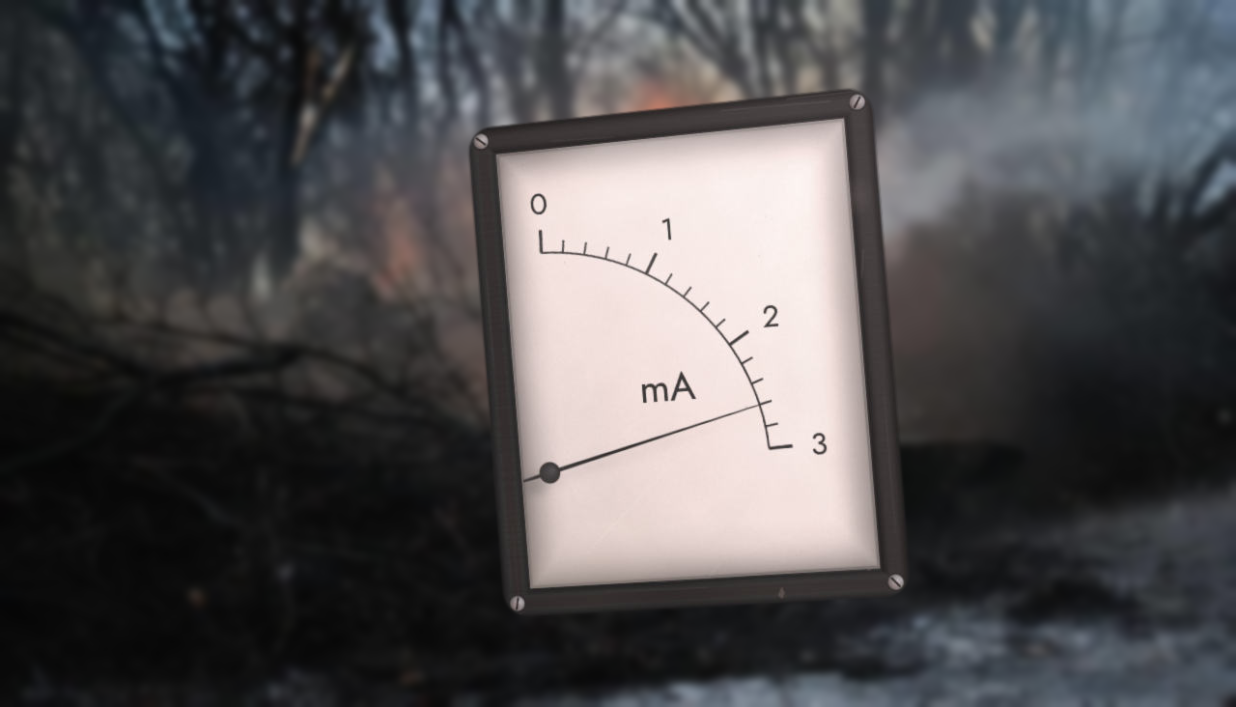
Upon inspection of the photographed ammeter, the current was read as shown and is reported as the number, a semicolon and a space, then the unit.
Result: 2.6; mA
